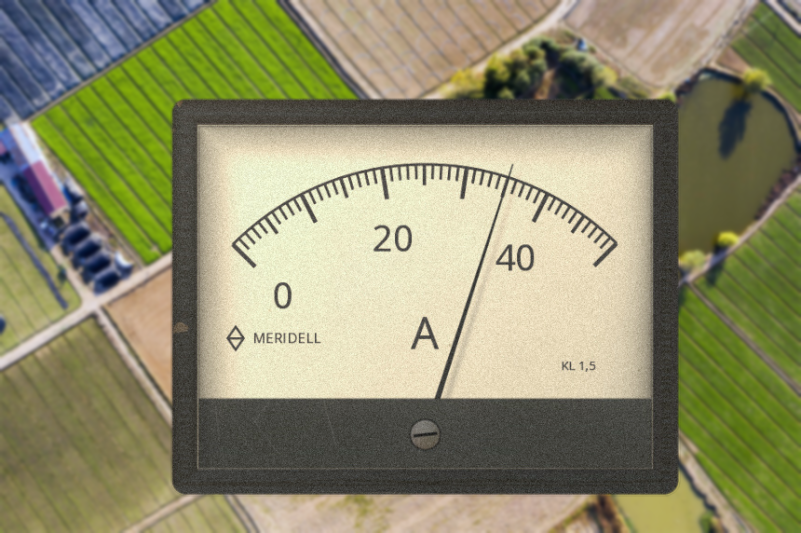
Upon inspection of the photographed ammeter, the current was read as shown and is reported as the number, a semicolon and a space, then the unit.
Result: 35; A
